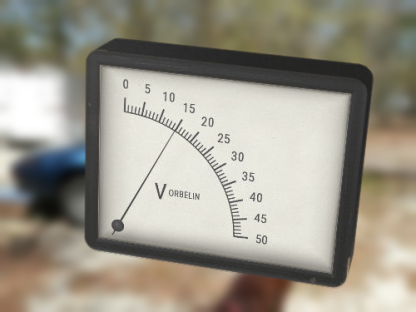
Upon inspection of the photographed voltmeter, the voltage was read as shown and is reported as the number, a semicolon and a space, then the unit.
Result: 15; V
